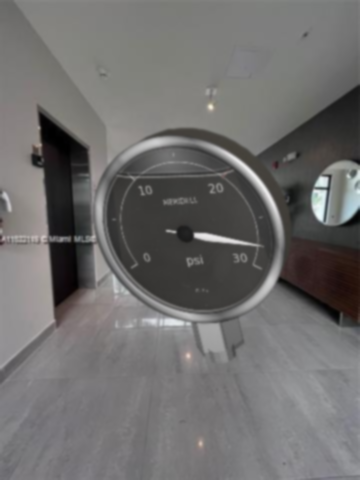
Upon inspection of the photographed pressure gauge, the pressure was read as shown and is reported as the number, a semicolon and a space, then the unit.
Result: 27.5; psi
